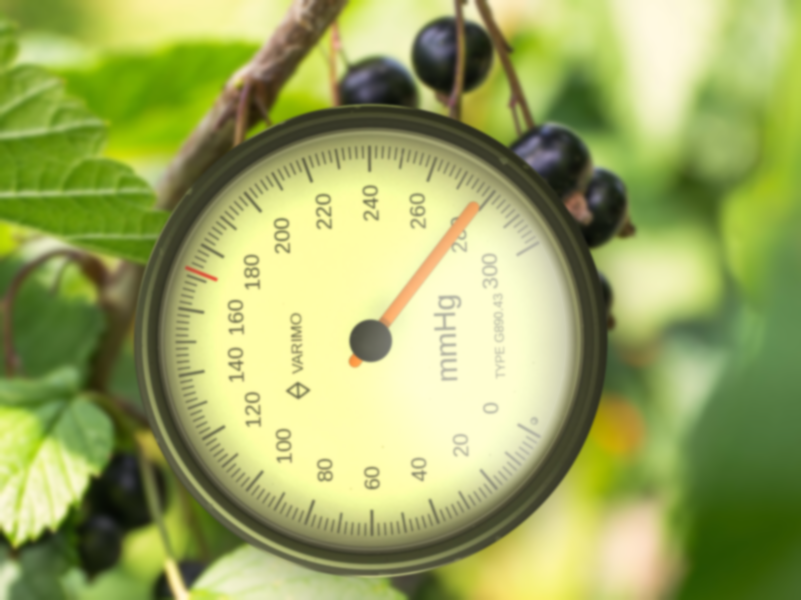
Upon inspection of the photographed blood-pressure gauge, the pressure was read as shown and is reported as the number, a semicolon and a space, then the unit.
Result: 278; mmHg
